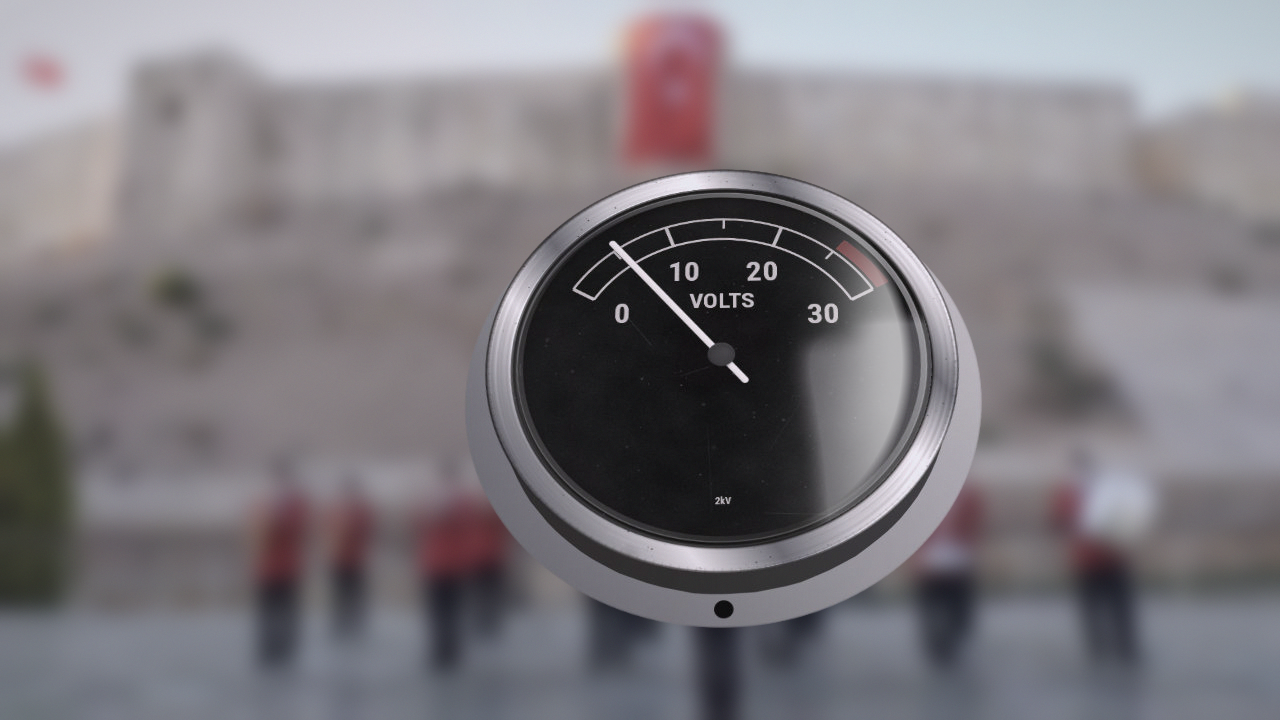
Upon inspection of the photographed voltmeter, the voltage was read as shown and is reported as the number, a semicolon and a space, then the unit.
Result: 5; V
